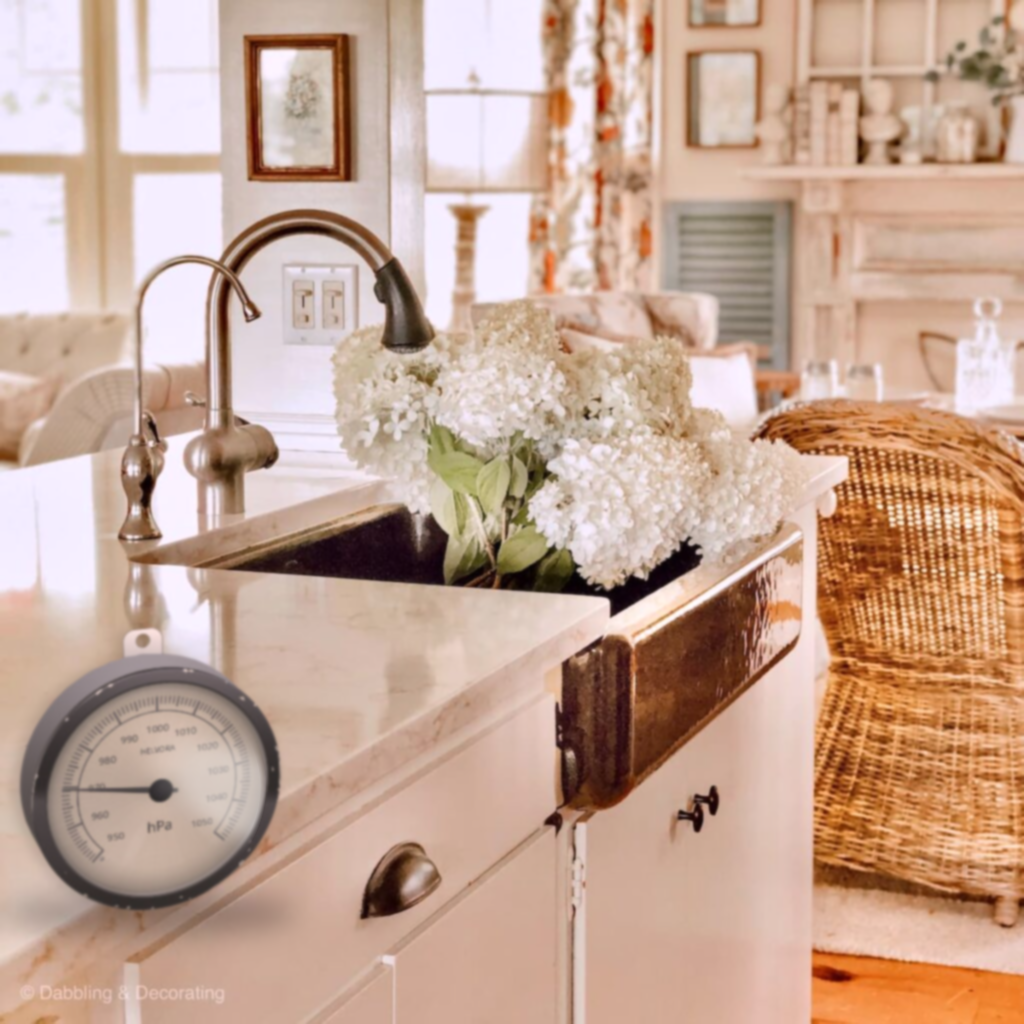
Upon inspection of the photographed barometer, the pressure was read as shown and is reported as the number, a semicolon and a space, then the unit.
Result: 970; hPa
